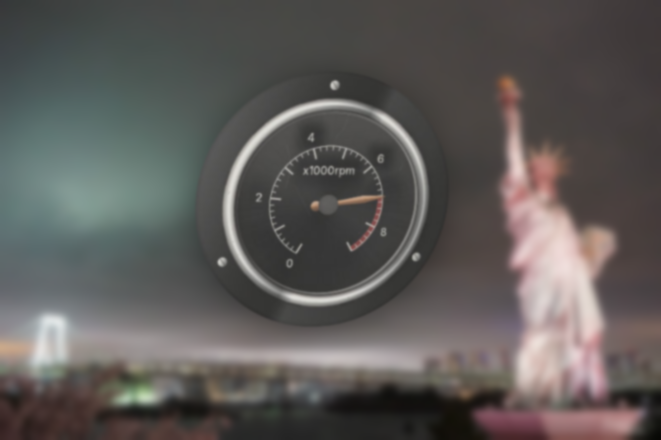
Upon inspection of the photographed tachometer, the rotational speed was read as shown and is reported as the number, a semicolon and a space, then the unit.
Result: 7000; rpm
